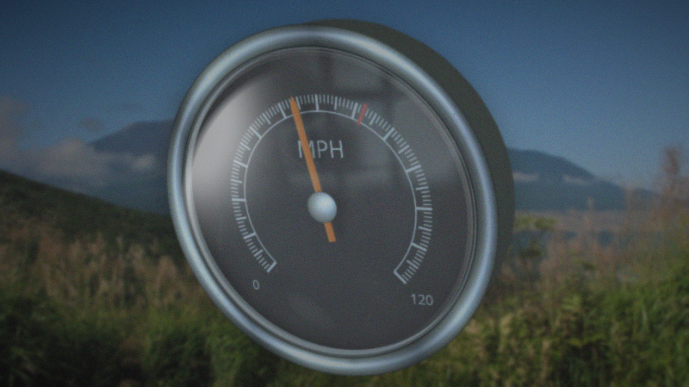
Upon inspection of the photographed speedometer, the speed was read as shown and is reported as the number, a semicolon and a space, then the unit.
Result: 55; mph
